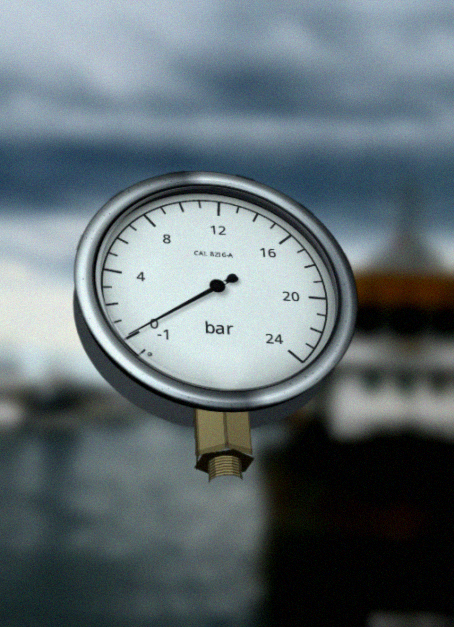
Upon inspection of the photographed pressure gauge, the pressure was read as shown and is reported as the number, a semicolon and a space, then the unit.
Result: 0; bar
